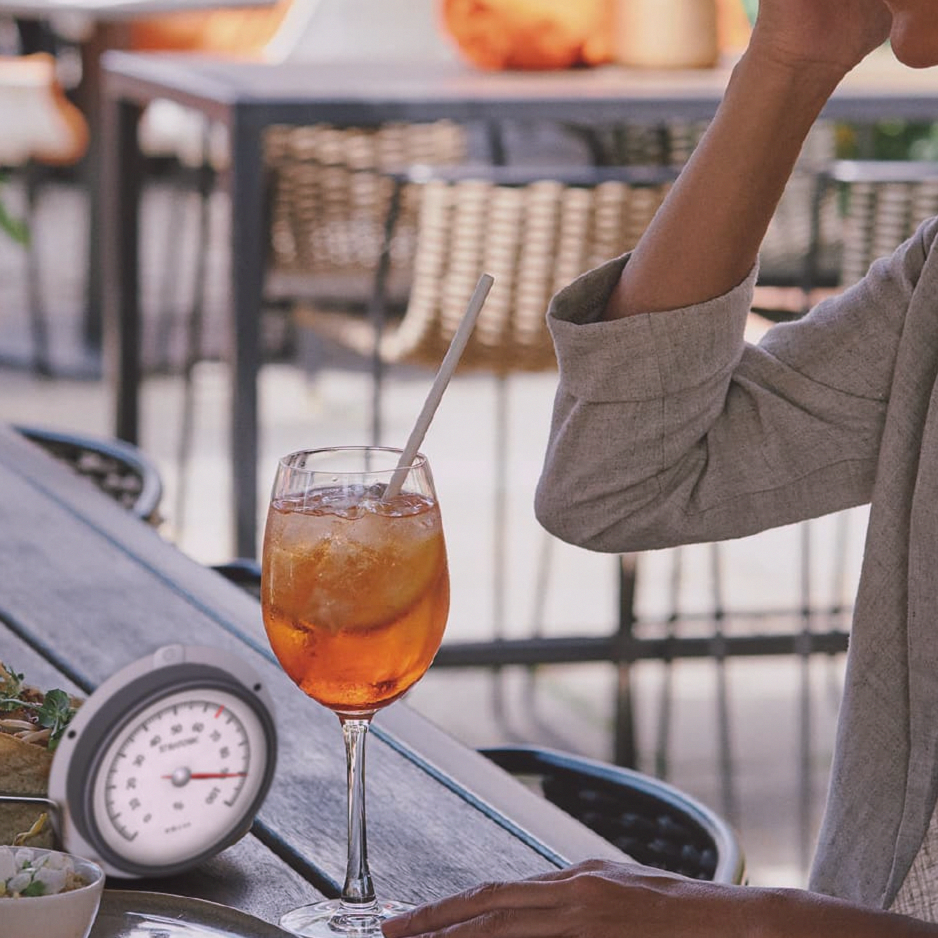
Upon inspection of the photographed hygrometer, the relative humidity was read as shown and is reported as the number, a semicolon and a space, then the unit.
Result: 90; %
